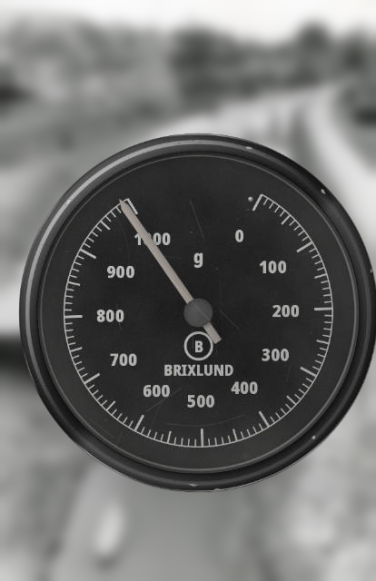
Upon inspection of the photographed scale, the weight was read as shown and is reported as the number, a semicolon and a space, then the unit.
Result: 990; g
